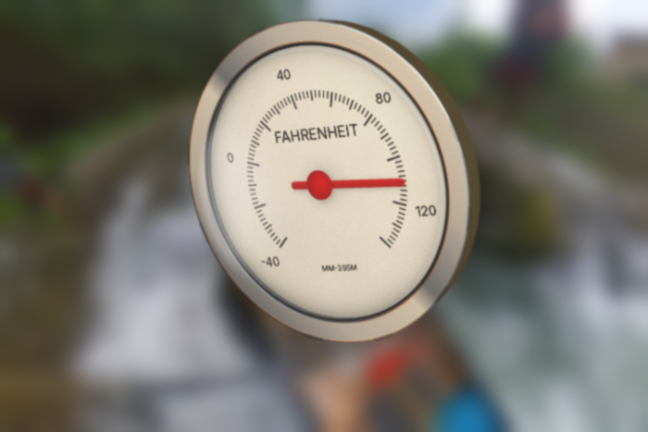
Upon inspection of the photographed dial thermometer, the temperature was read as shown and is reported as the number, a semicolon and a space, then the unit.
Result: 110; °F
